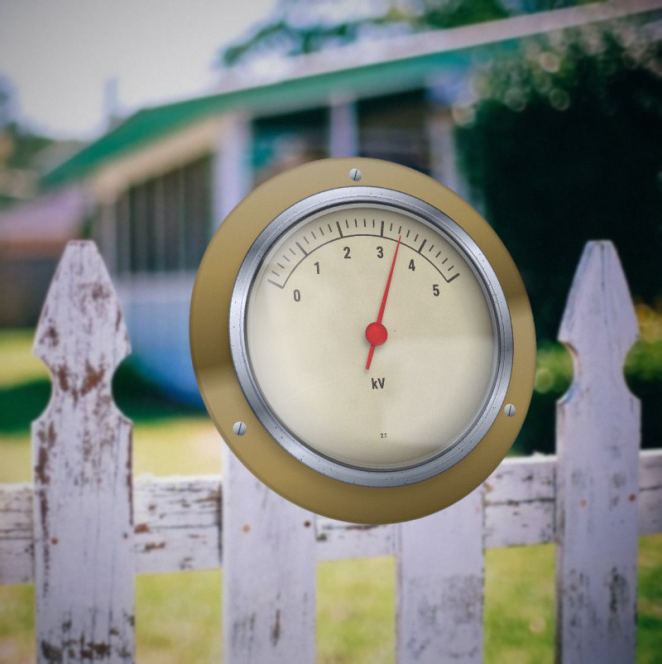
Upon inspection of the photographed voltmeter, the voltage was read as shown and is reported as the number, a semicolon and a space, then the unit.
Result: 3.4; kV
